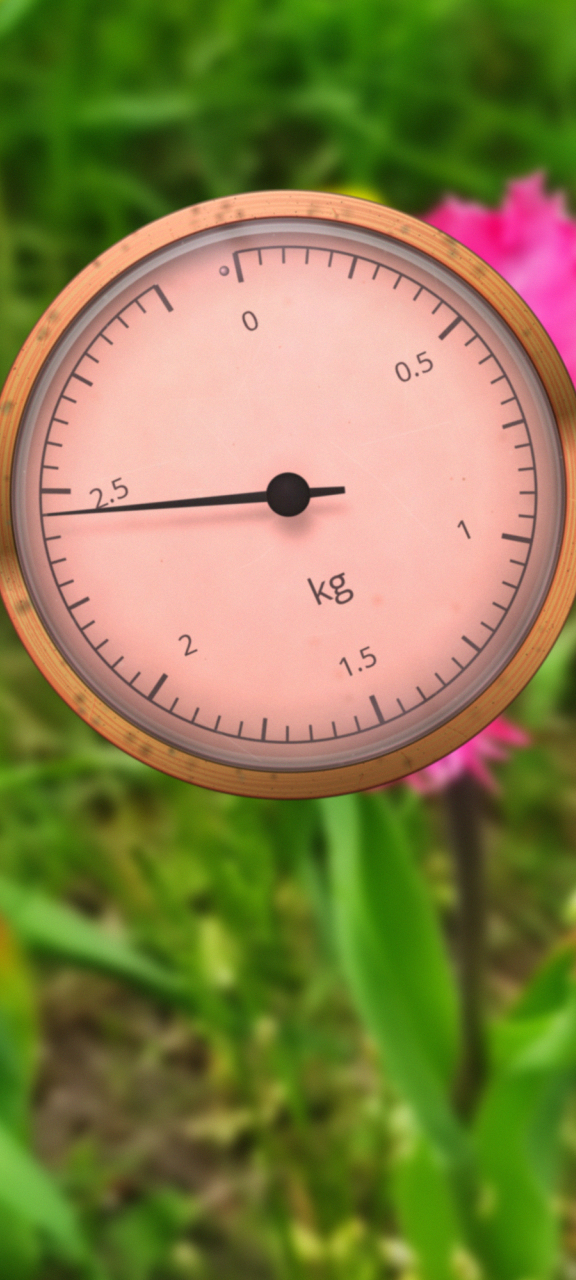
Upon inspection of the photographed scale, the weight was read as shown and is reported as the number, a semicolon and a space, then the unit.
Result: 2.45; kg
